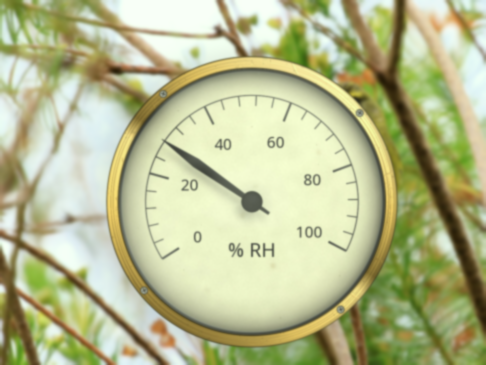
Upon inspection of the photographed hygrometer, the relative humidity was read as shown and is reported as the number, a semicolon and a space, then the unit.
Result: 28; %
